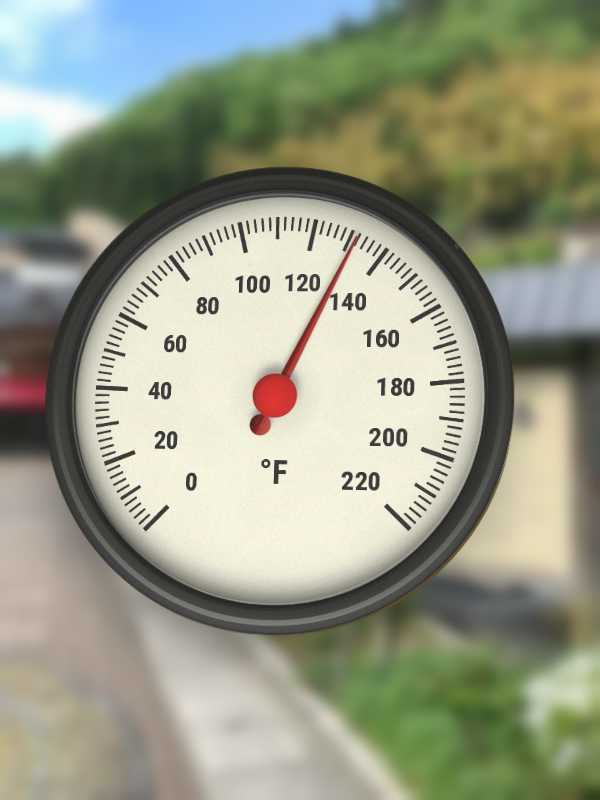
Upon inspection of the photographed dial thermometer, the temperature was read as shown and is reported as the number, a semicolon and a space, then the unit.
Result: 132; °F
